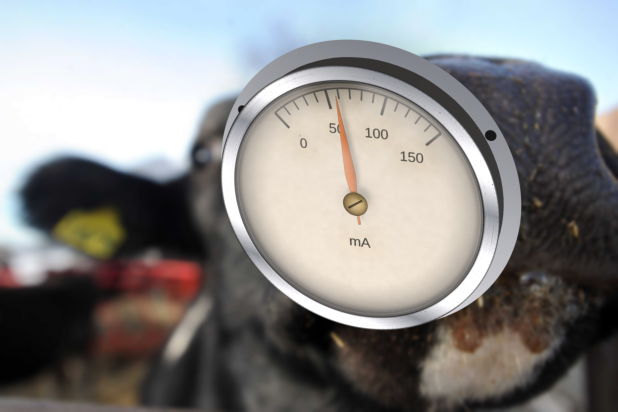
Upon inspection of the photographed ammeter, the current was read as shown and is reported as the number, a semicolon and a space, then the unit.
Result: 60; mA
